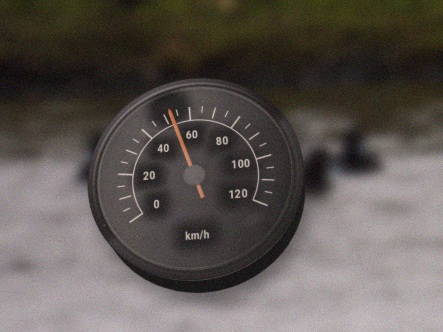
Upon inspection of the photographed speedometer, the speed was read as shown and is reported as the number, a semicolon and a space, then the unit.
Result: 52.5; km/h
